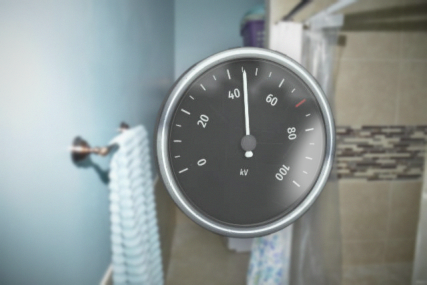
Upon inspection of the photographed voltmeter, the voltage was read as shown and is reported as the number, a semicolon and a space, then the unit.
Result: 45; kV
